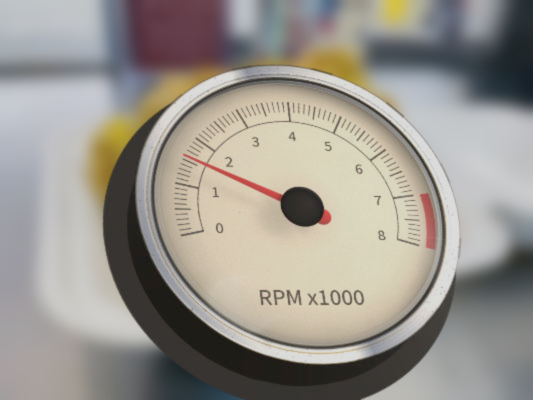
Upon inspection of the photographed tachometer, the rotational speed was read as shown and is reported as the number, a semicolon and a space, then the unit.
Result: 1500; rpm
